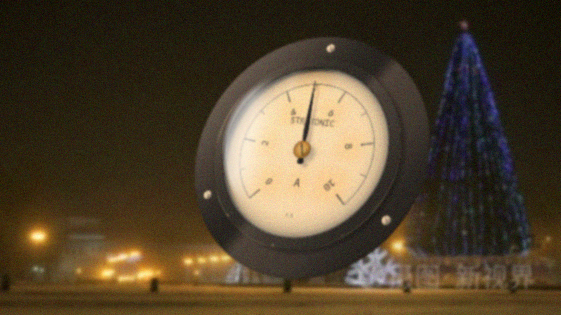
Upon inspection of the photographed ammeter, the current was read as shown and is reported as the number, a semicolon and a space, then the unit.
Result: 5; A
